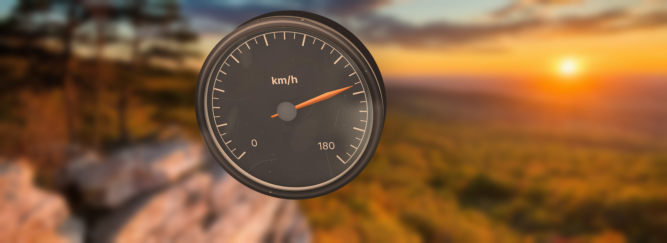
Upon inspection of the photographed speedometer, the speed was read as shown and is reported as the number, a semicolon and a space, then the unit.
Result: 135; km/h
